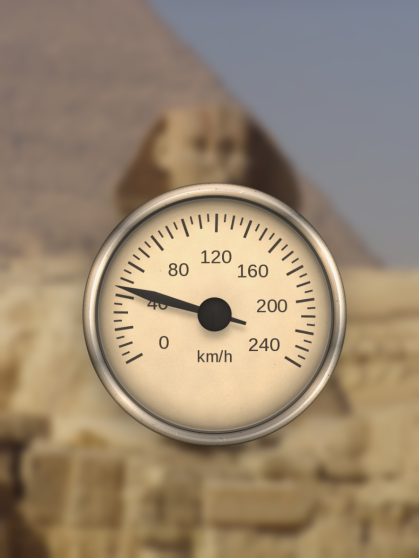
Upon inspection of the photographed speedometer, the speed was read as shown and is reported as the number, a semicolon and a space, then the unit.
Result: 45; km/h
